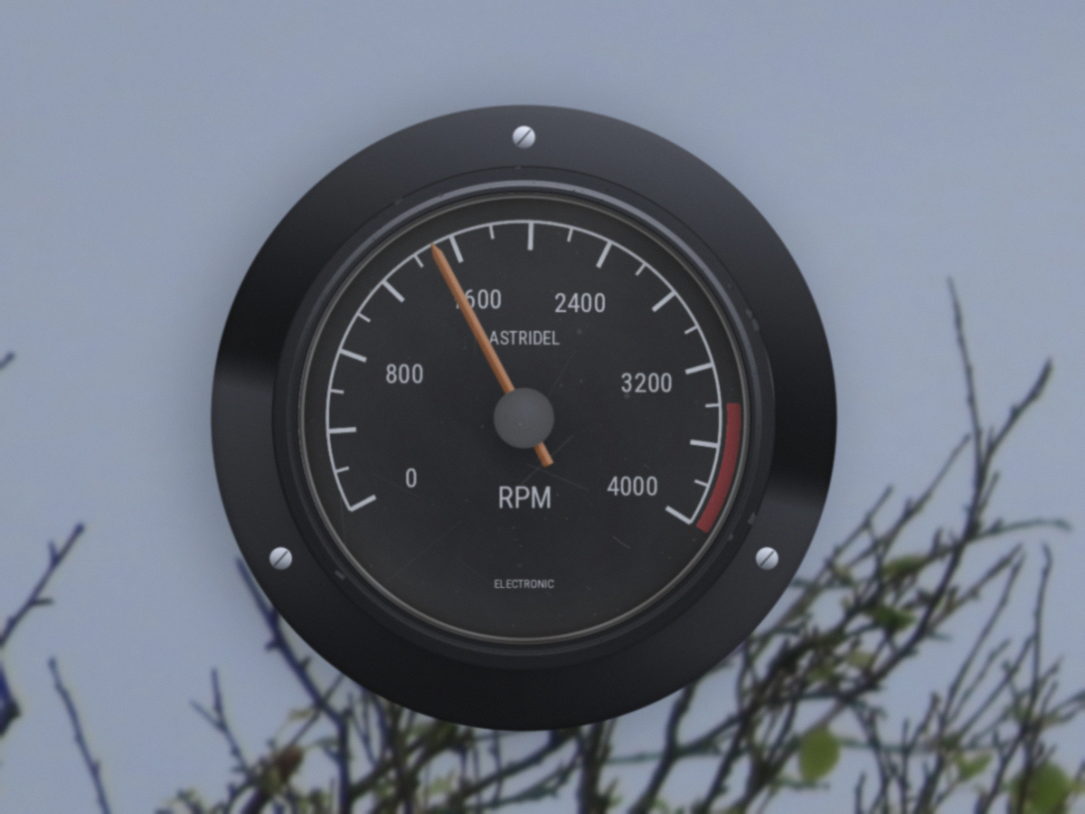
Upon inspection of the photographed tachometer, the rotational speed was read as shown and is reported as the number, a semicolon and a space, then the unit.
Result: 1500; rpm
